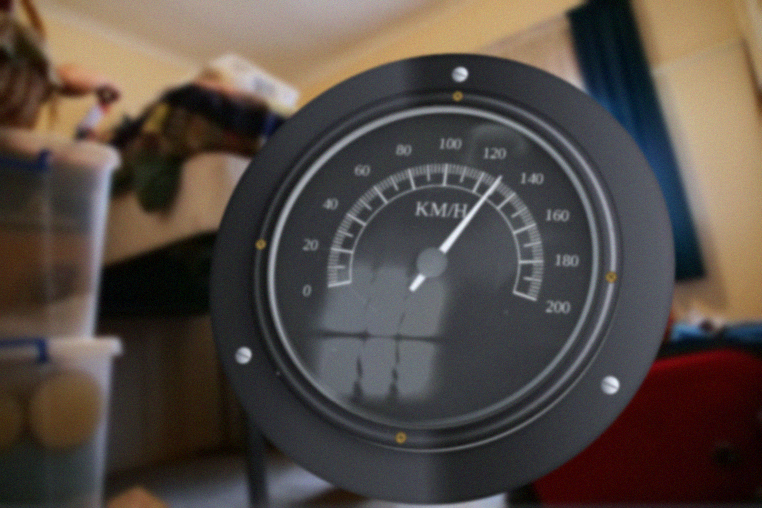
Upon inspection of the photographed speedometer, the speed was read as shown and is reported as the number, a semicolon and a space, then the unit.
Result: 130; km/h
